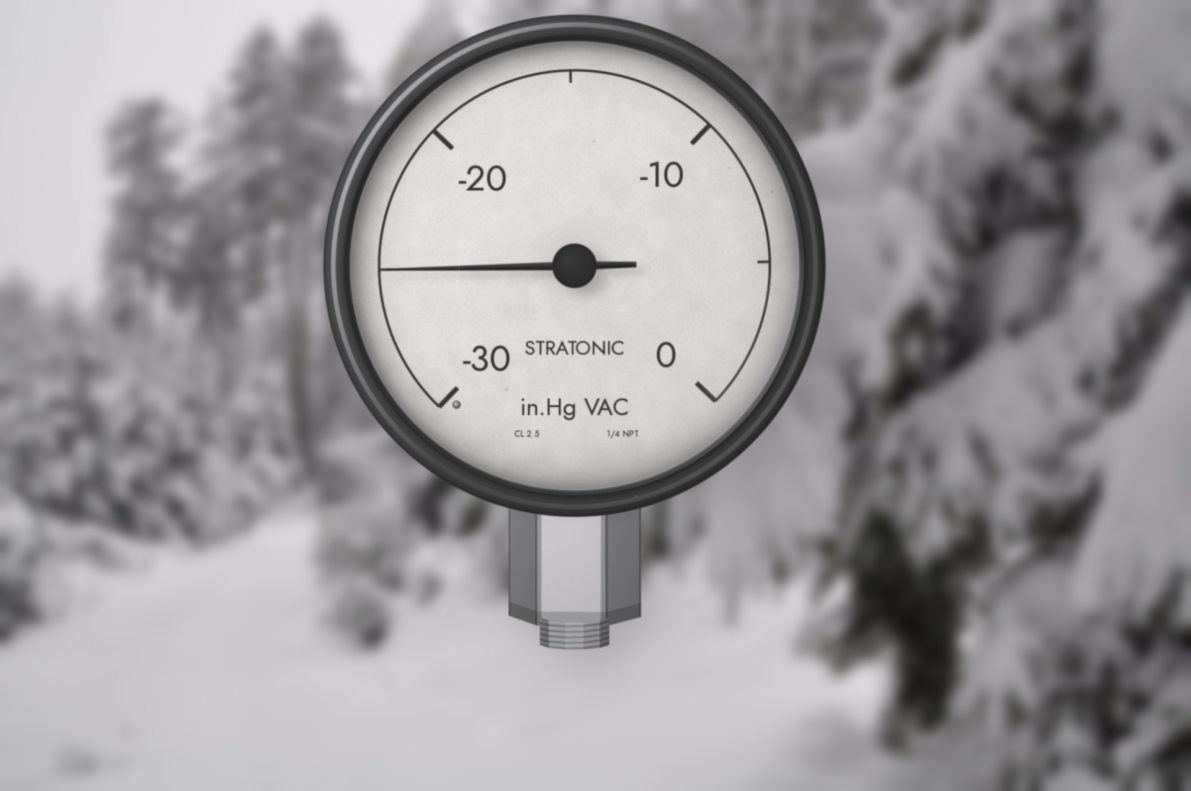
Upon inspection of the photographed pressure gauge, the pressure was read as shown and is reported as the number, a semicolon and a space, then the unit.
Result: -25; inHg
